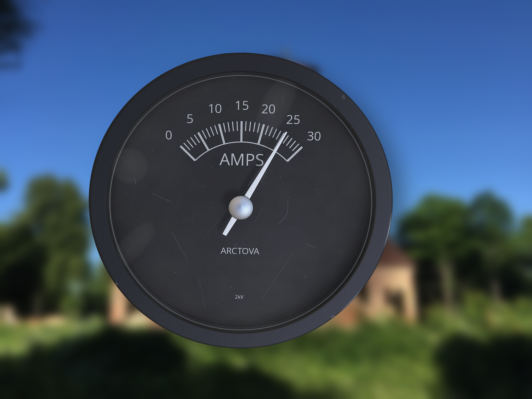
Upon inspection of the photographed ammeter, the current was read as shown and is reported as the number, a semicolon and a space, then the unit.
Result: 25; A
